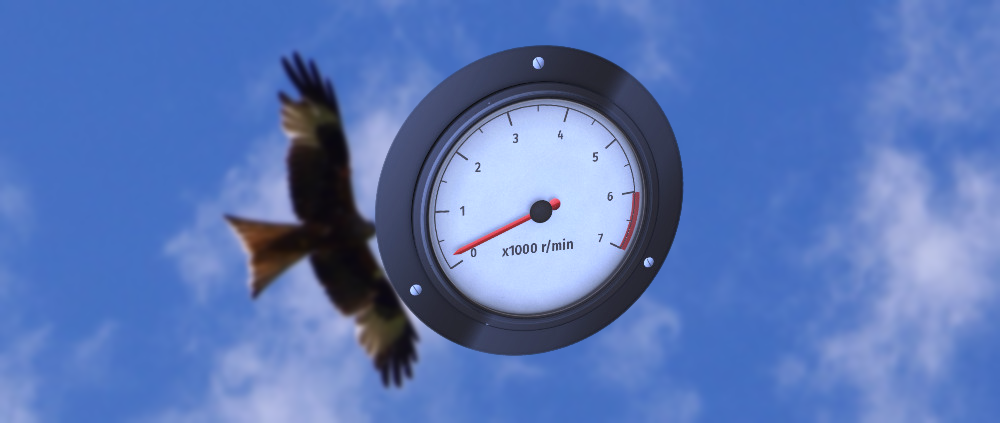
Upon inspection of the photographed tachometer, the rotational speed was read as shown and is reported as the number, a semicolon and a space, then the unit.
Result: 250; rpm
